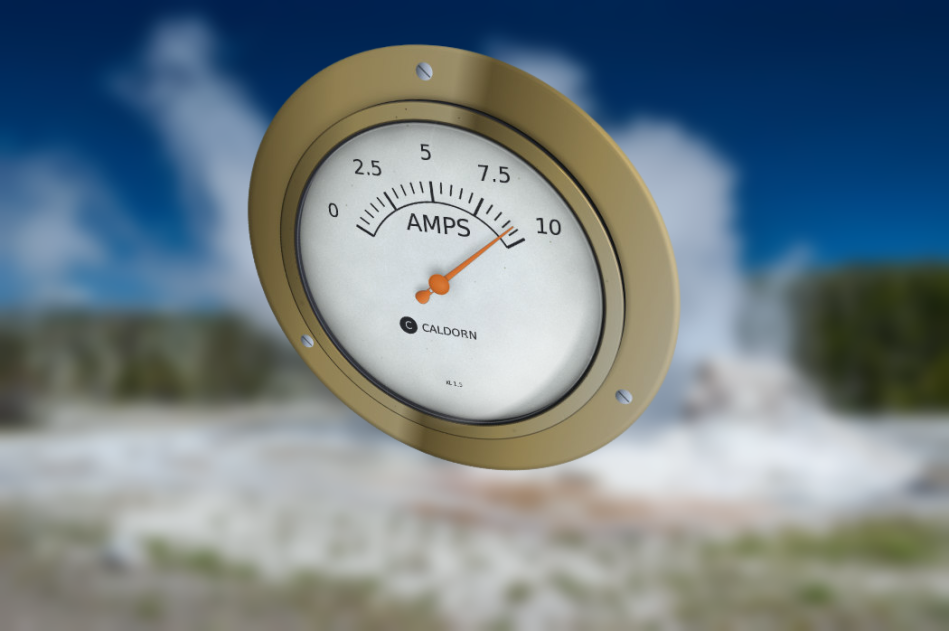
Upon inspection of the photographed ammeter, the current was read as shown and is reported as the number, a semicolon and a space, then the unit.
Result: 9.25; A
